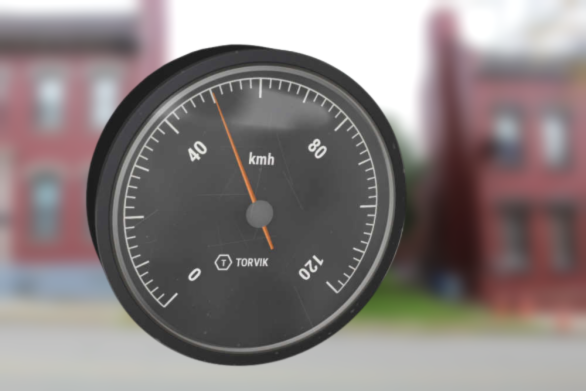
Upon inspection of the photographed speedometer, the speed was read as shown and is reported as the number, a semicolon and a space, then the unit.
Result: 50; km/h
